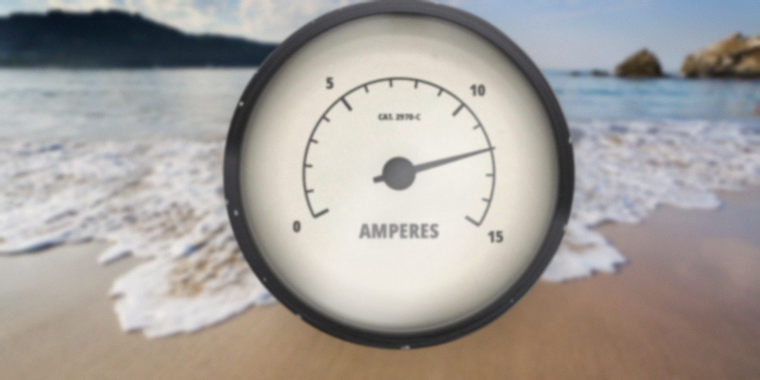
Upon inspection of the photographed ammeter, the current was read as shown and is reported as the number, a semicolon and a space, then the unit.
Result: 12; A
